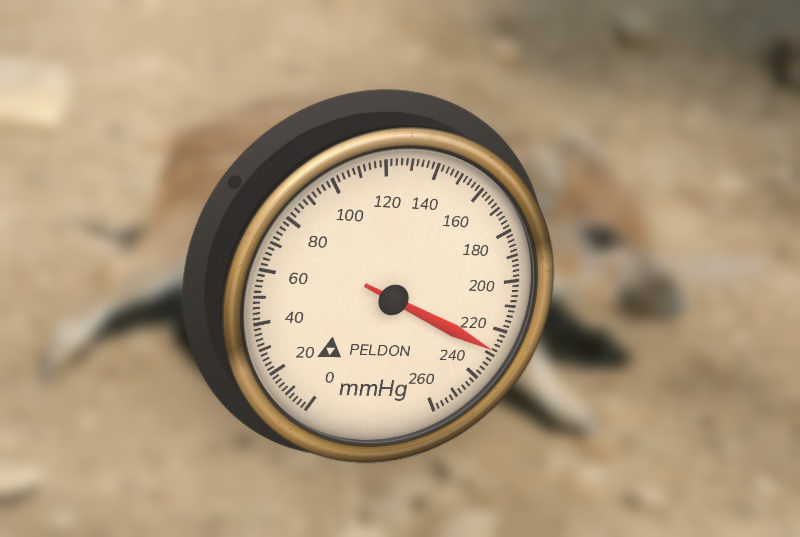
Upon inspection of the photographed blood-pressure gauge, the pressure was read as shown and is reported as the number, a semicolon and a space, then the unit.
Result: 228; mmHg
